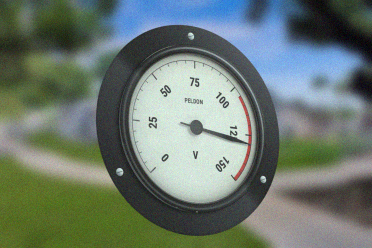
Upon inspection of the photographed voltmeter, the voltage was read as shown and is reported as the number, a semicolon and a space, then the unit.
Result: 130; V
